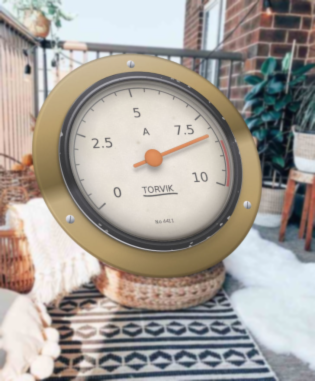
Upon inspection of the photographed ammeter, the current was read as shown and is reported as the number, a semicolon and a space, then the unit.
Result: 8.25; A
